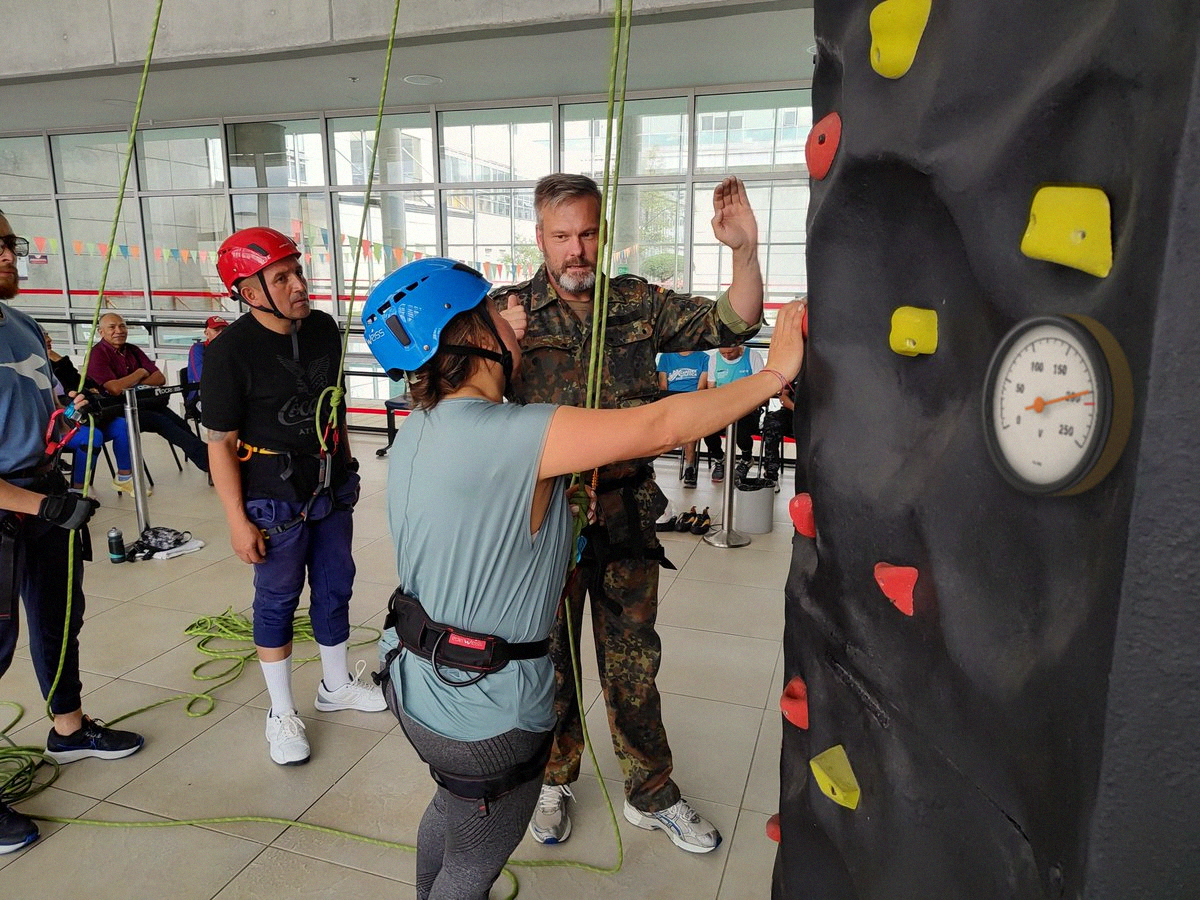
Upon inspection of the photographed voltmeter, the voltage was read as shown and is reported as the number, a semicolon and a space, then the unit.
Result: 200; V
